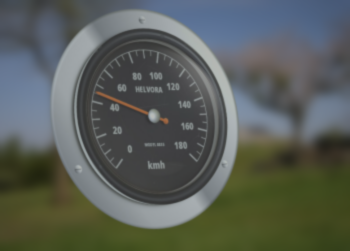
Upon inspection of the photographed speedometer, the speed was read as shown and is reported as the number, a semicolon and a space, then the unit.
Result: 45; km/h
